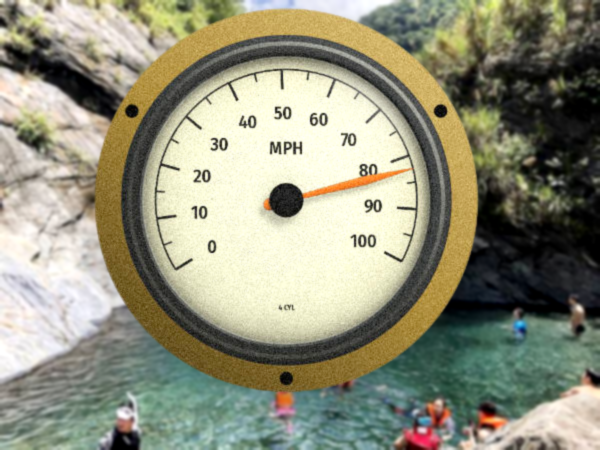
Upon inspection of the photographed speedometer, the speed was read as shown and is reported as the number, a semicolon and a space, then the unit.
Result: 82.5; mph
